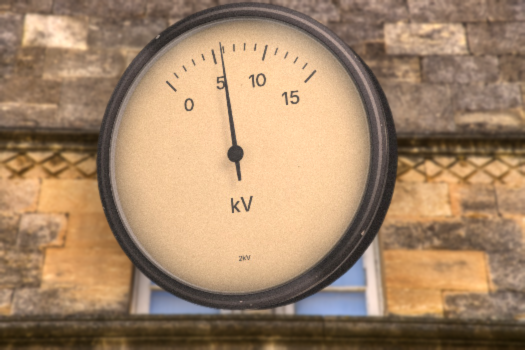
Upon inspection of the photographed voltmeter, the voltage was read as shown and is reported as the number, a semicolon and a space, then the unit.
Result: 6; kV
